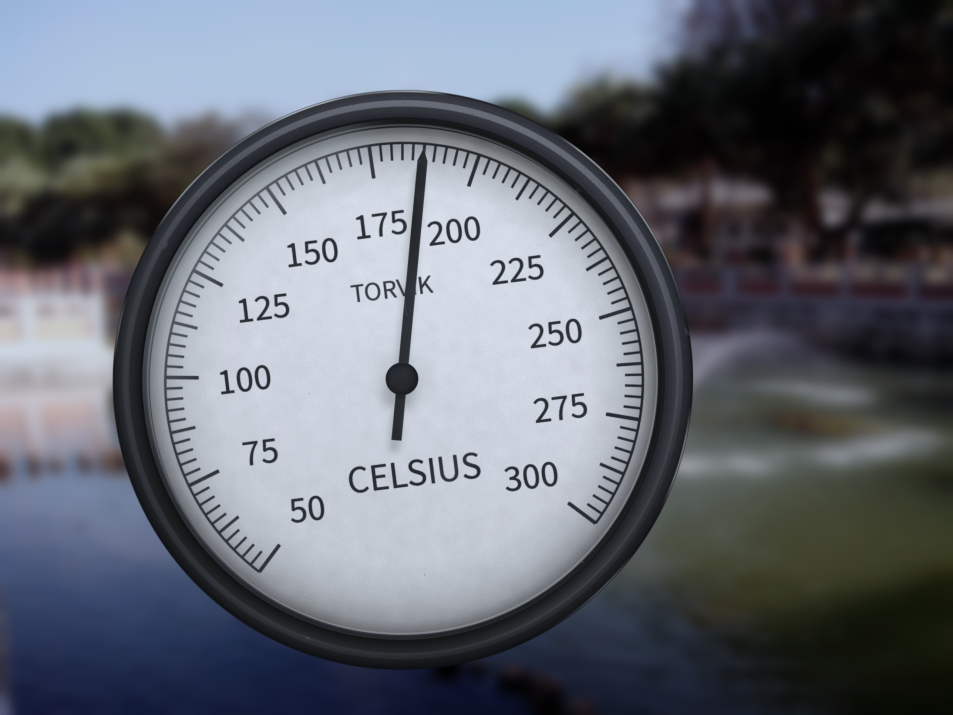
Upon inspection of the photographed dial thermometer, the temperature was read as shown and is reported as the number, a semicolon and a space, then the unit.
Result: 187.5; °C
